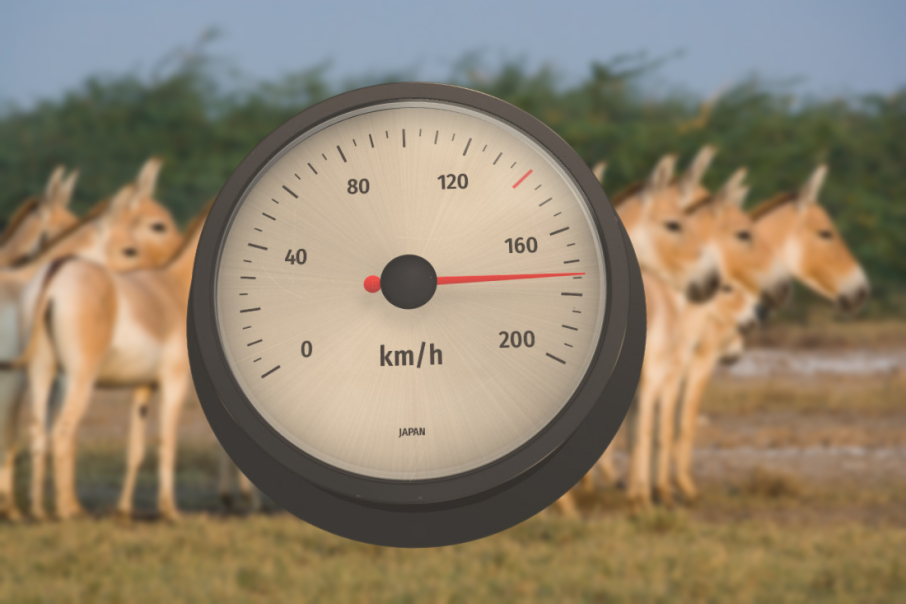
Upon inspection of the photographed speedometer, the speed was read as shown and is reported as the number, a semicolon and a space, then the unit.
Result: 175; km/h
